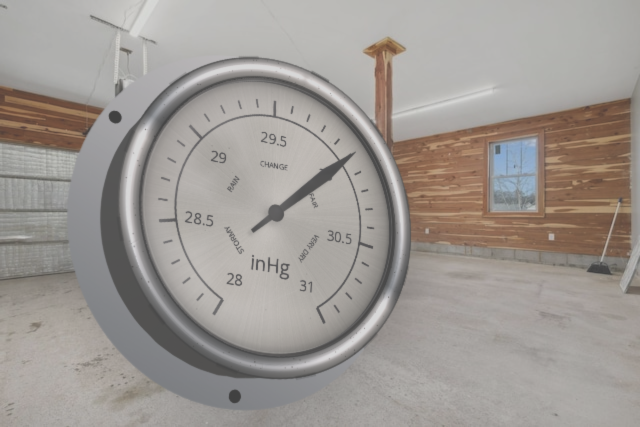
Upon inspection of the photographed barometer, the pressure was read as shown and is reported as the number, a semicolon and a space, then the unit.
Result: 30; inHg
